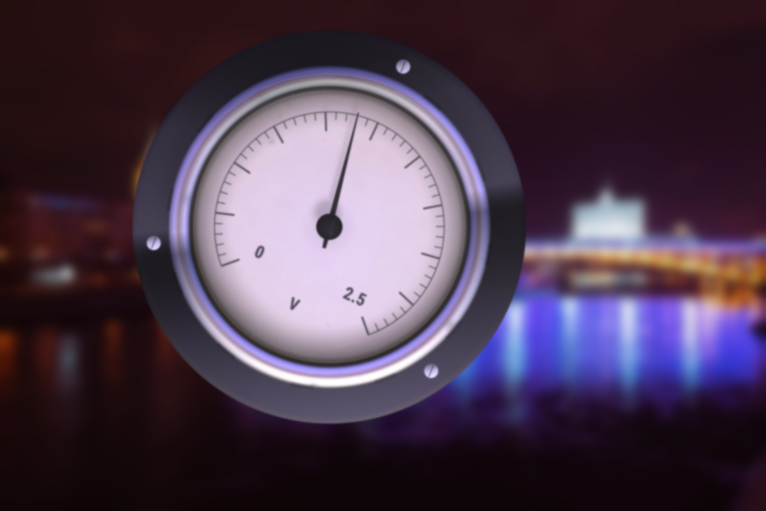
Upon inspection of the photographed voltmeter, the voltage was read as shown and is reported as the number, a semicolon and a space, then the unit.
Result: 1.15; V
